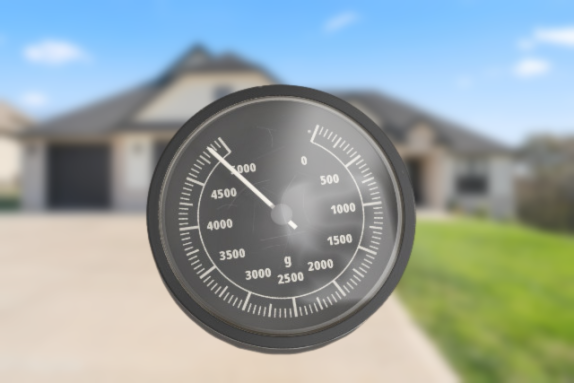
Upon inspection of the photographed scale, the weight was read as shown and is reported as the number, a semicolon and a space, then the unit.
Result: 4850; g
